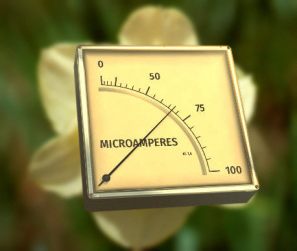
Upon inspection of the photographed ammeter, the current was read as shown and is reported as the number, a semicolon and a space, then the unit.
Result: 67.5; µA
